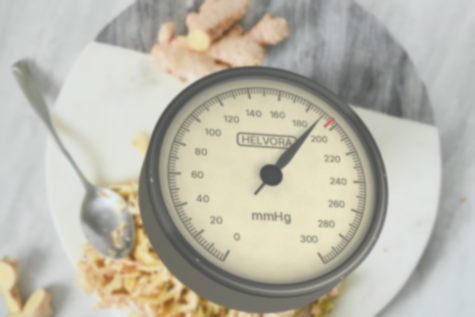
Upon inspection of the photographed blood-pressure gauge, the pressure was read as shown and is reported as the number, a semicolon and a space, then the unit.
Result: 190; mmHg
